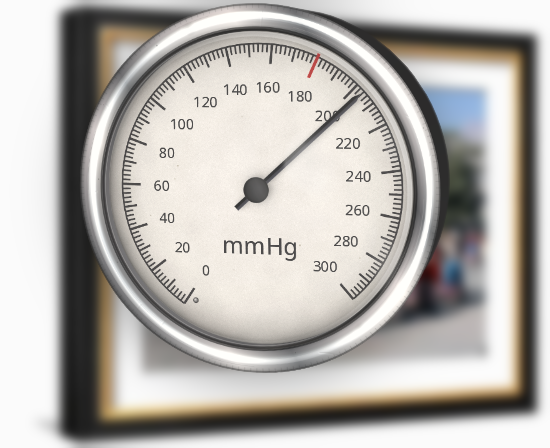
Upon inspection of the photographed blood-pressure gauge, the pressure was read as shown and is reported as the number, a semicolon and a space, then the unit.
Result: 204; mmHg
